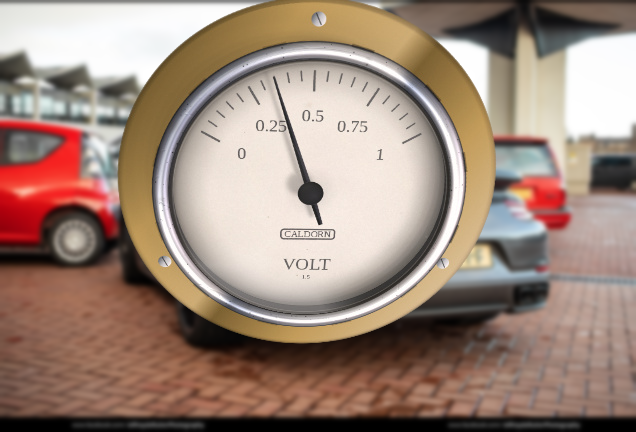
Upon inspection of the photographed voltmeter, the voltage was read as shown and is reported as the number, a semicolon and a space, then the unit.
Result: 0.35; V
